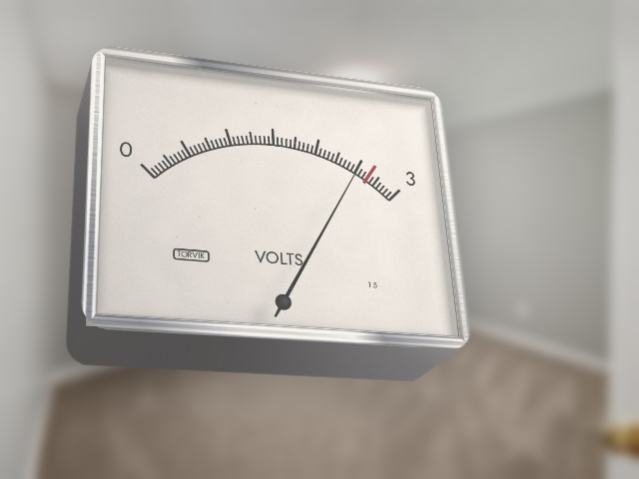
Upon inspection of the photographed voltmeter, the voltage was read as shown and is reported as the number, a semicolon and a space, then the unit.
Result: 2.5; V
